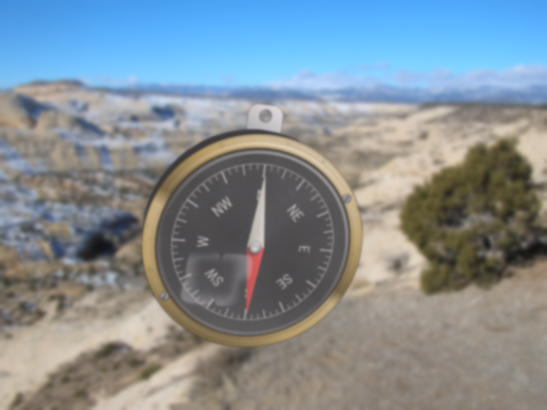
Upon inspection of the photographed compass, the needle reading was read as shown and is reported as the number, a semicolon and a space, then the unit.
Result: 180; °
